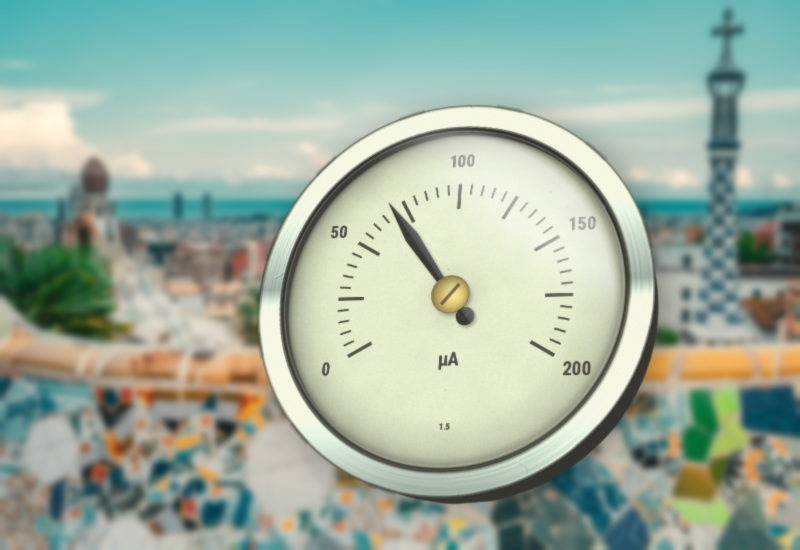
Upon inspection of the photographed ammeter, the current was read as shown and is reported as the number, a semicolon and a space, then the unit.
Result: 70; µA
